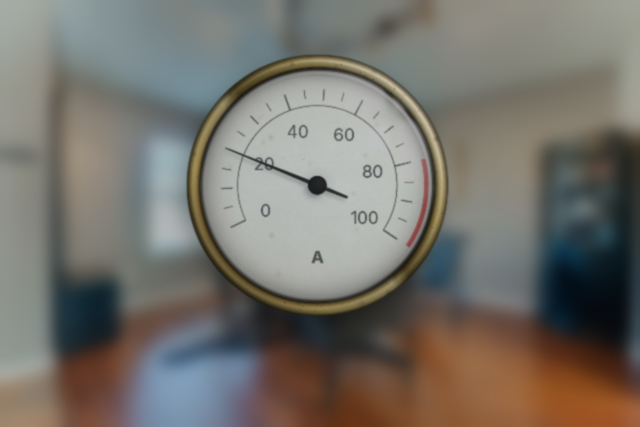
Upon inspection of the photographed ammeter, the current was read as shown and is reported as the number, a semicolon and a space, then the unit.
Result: 20; A
